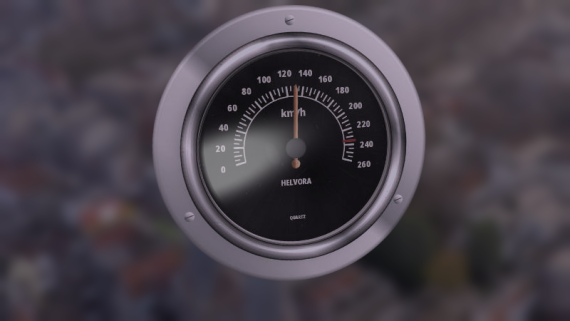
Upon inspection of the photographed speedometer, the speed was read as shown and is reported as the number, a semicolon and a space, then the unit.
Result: 130; km/h
